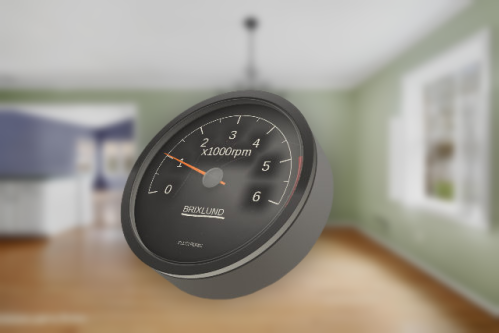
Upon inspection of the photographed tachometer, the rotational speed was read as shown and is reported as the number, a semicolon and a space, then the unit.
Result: 1000; rpm
